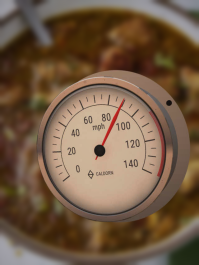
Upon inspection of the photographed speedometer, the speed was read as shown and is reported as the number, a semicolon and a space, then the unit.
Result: 90; mph
